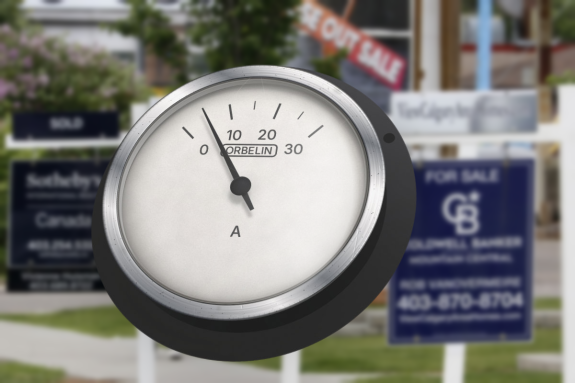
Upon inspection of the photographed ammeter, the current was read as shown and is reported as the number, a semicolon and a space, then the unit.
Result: 5; A
